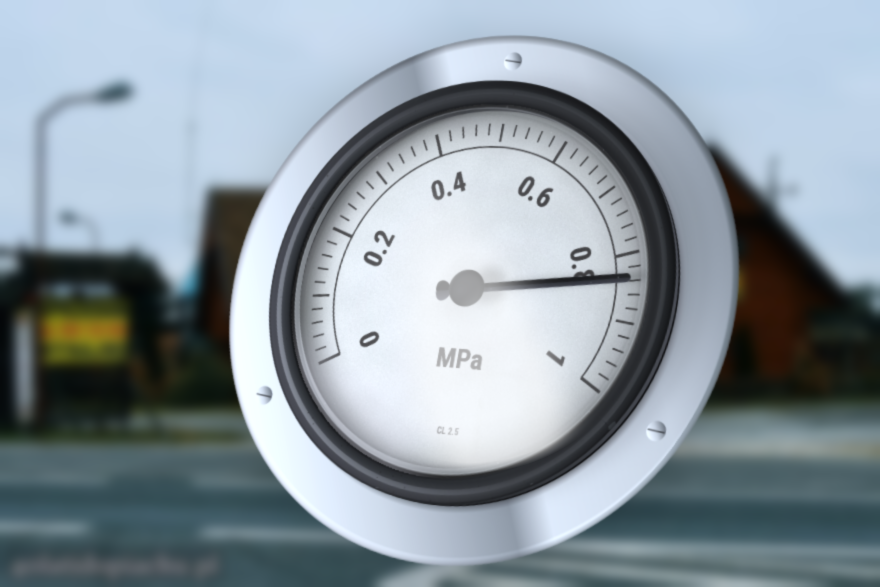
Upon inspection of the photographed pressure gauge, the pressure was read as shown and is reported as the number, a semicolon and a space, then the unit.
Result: 0.84; MPa
